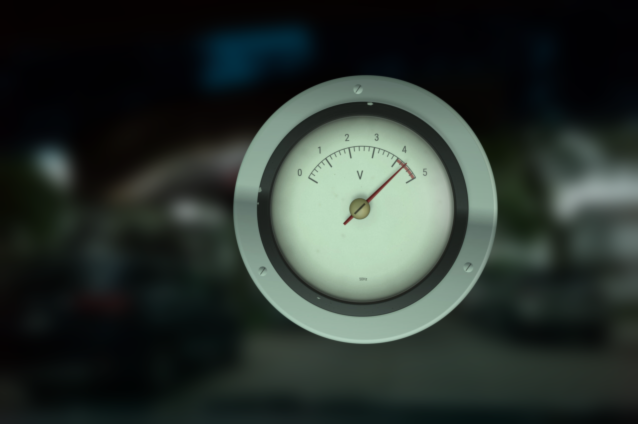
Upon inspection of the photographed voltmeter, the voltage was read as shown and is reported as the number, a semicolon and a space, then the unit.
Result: 4.4; V
